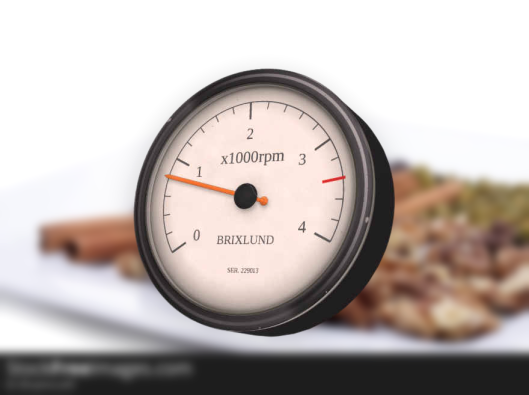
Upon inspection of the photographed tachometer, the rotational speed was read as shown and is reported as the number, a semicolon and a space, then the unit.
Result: 800; rpm
